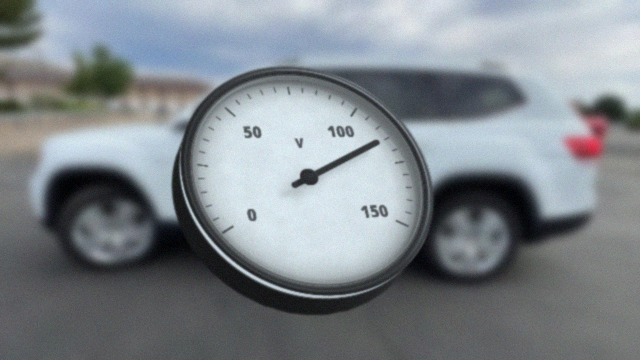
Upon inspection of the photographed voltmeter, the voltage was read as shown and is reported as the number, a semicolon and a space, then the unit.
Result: 115; V
